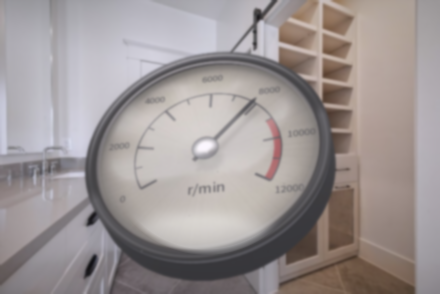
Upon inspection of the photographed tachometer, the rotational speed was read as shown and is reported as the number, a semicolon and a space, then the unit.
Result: 8000; rpm
